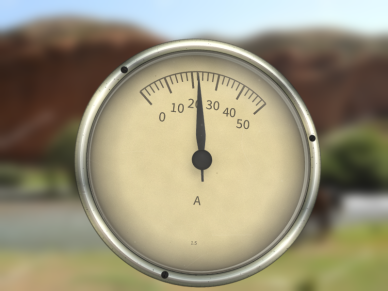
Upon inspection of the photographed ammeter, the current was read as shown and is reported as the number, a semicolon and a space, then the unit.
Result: 22; A
